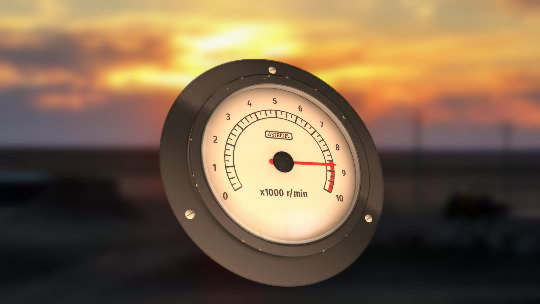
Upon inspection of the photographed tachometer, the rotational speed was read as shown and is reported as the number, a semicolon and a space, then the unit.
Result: 8750; rpm
